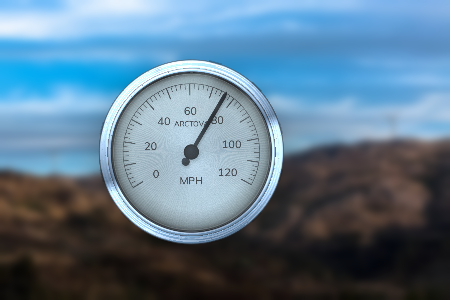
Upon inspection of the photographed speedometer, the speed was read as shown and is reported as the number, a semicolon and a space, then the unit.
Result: 76; mph
